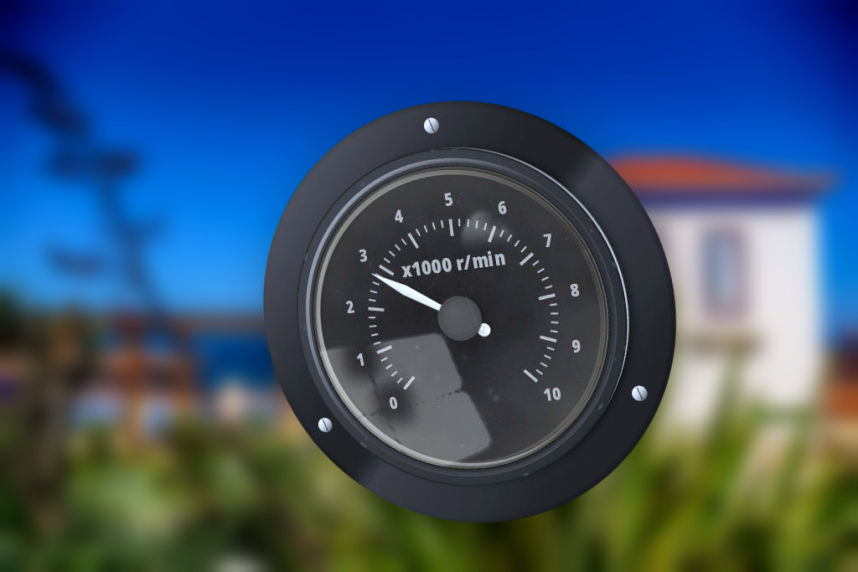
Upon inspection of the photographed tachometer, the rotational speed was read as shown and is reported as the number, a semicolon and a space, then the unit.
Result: 2800; rpm
